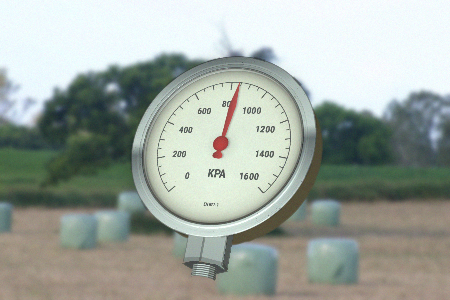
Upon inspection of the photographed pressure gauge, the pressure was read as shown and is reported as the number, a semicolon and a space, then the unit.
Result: 850; kPa
